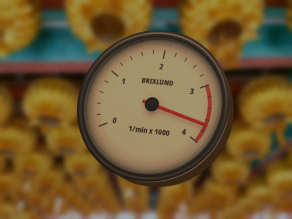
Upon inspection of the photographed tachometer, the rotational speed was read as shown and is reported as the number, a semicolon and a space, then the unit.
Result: 3700; rpm
